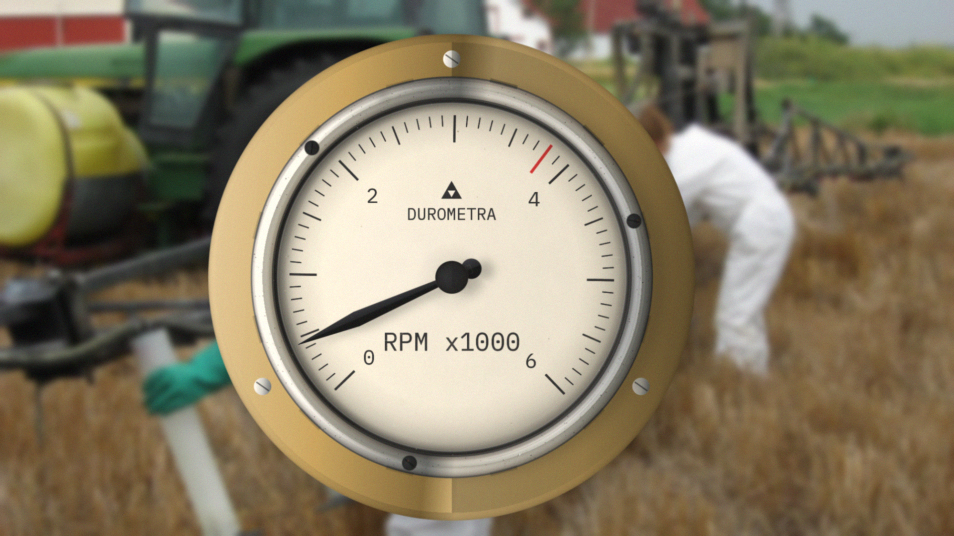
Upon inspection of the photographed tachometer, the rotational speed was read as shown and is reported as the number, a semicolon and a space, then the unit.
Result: 450; rpm
